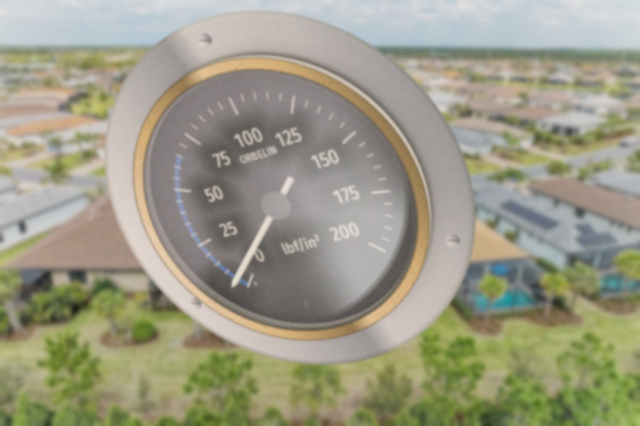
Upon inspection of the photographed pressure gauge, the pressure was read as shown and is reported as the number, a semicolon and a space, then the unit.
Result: 5; psi
